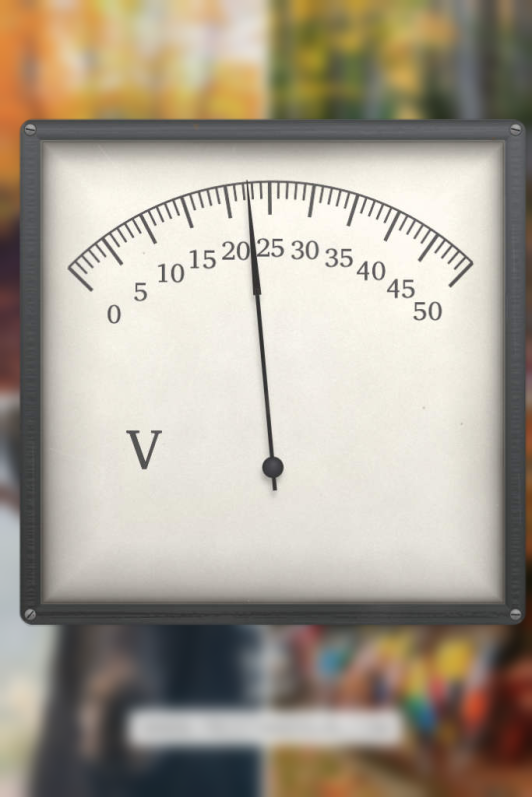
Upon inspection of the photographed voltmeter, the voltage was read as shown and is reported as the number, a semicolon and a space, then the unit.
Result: 22.5; V
